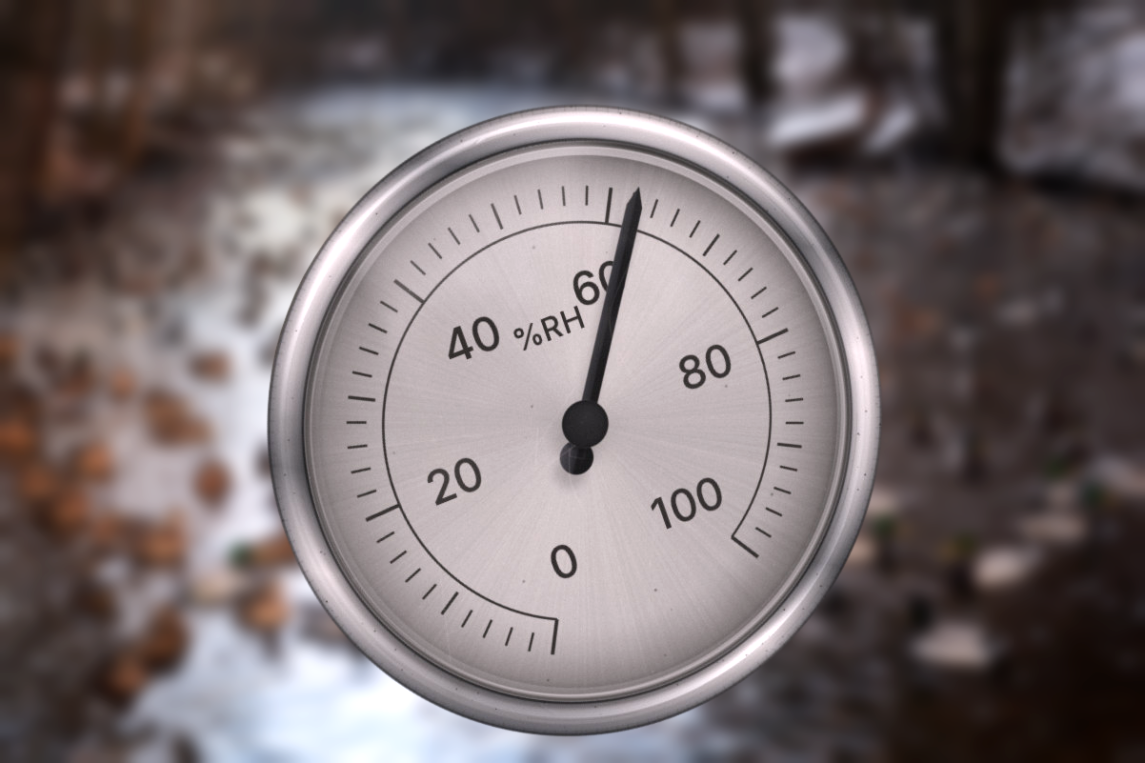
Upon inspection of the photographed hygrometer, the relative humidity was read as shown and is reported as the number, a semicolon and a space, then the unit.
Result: 62; %
